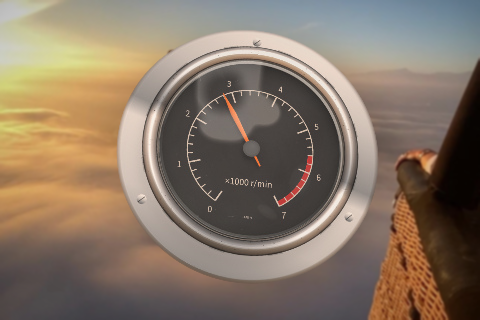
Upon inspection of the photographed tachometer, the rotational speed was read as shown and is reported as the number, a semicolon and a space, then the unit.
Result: 2800; rpm
